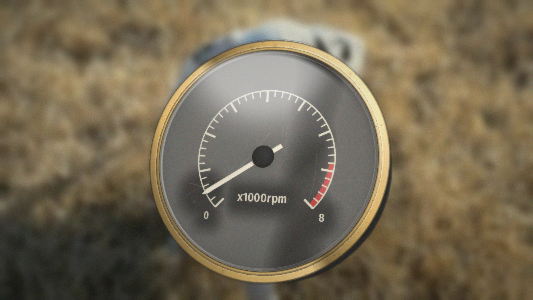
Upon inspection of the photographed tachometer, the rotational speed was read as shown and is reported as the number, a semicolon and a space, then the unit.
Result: 400; rpm
